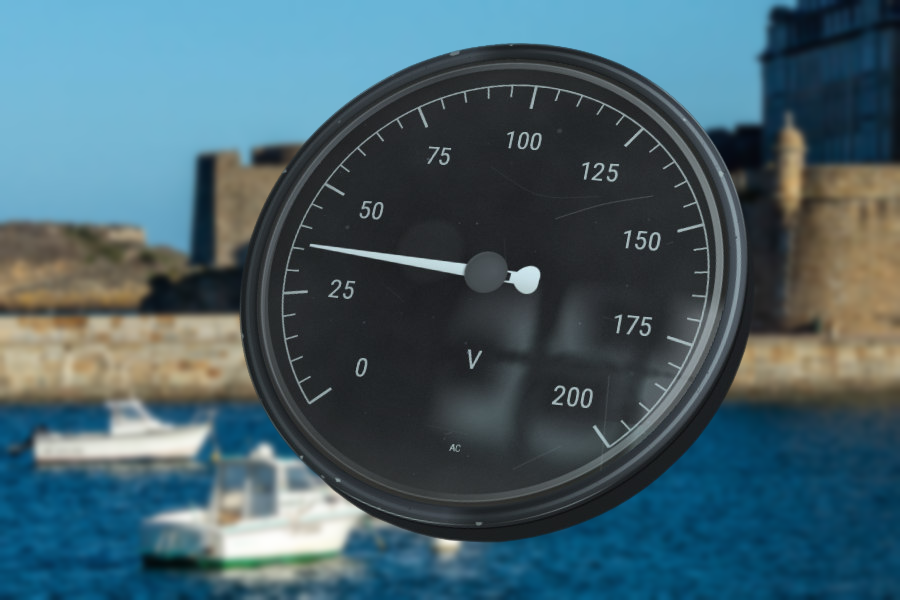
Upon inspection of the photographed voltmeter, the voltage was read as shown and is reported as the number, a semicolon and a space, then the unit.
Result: 35; V
